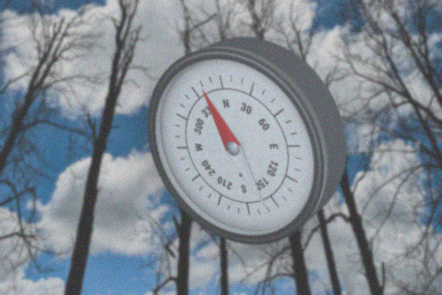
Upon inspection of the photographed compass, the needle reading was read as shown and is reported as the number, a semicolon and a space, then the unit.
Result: 340; °
